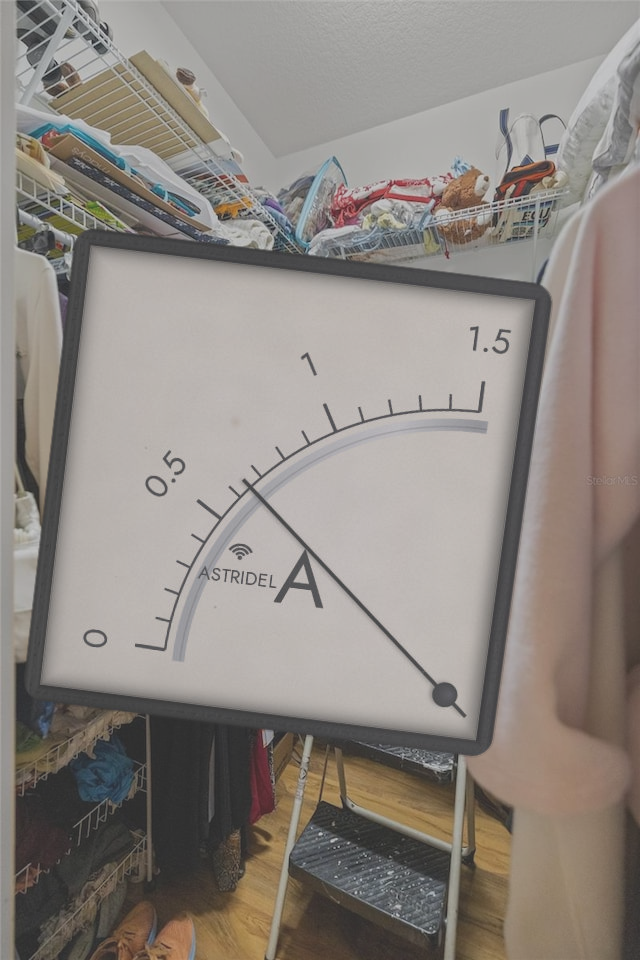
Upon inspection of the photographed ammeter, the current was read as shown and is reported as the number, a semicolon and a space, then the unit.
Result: 0.65; A
